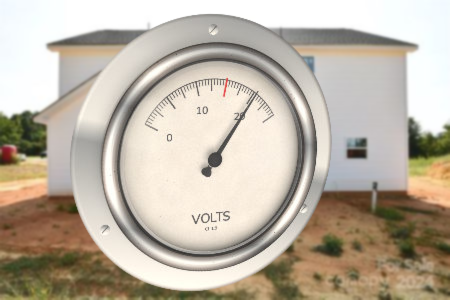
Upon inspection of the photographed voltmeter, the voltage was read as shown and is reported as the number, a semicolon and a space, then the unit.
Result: 20; V
